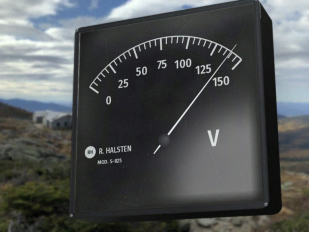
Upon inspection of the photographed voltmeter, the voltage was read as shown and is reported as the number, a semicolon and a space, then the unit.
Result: 140; V
